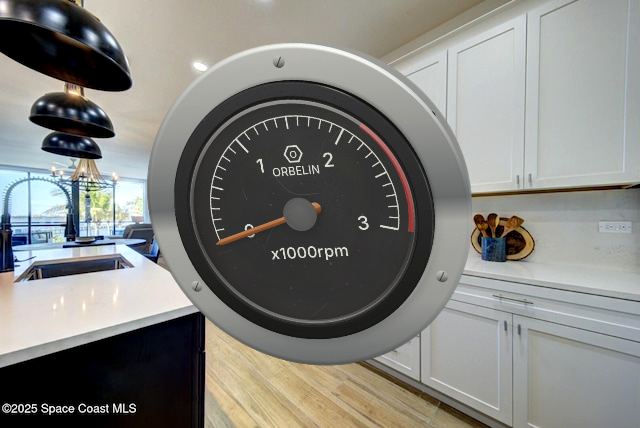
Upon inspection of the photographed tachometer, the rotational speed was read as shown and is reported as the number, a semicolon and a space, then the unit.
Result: 0; rpm
